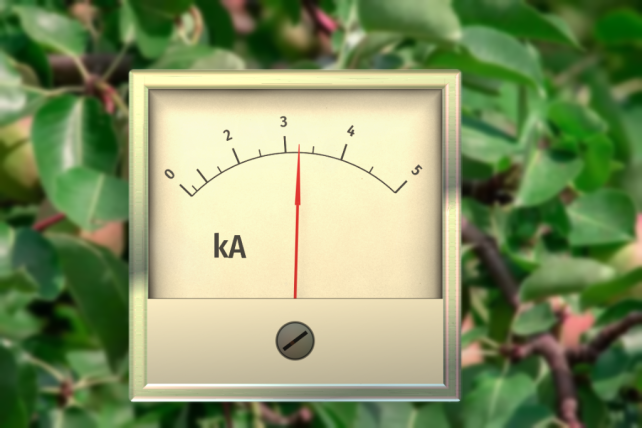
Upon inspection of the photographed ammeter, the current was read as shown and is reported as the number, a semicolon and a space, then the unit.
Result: 3.25; kA
